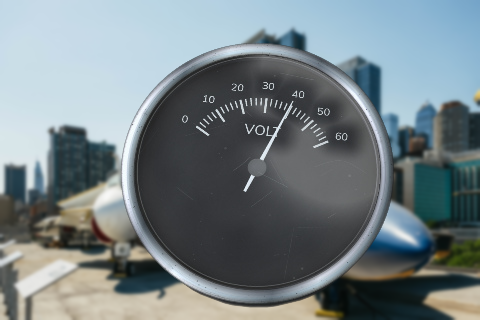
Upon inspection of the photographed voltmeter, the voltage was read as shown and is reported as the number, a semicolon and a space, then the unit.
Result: 40; V
